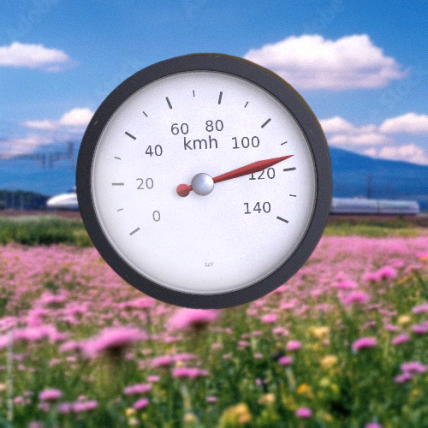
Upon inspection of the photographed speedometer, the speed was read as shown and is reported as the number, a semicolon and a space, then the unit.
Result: 115; km/h
